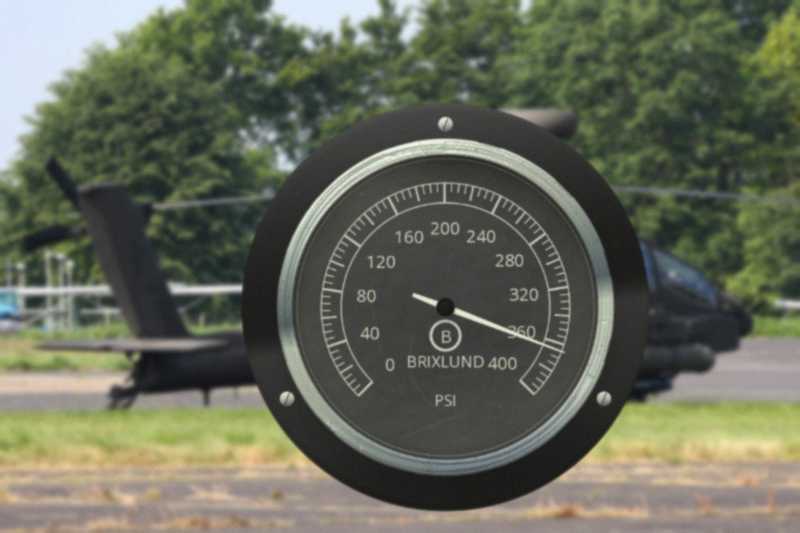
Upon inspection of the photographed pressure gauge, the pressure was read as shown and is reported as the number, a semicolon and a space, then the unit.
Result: 365; psi
